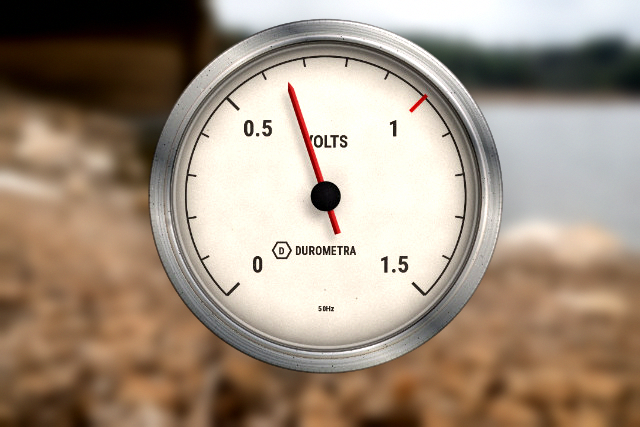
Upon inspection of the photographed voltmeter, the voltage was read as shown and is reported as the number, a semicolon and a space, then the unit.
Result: 0.65; V
